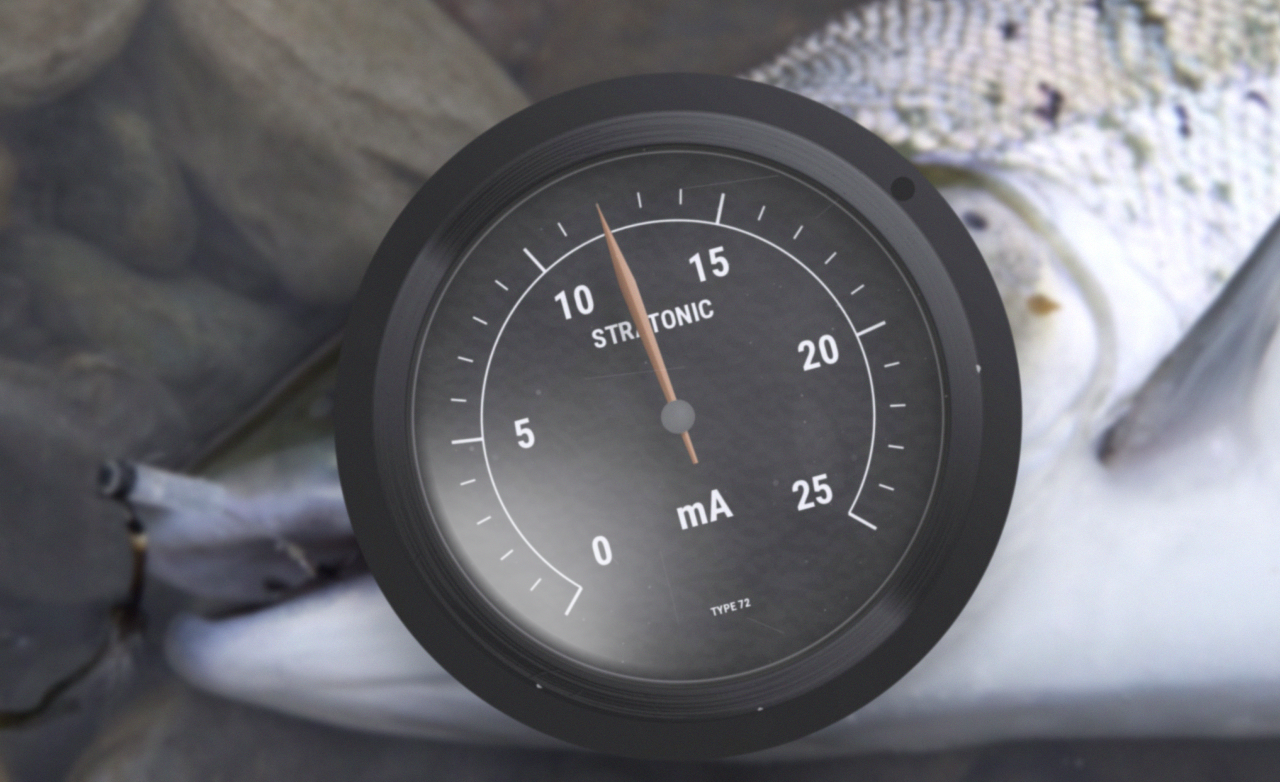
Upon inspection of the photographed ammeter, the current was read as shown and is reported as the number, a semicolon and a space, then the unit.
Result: 12; mA
